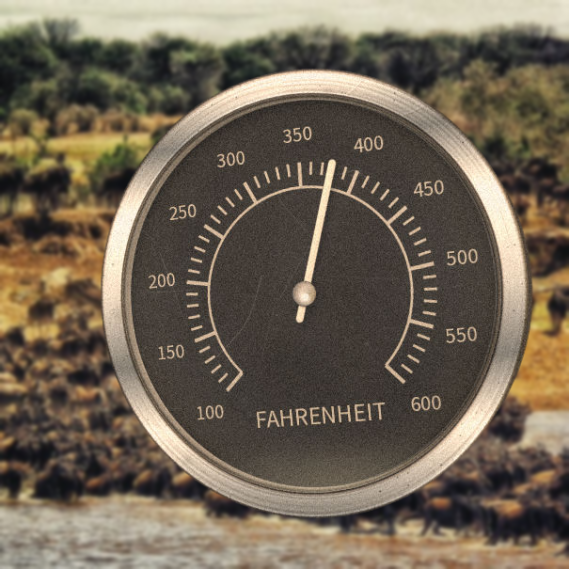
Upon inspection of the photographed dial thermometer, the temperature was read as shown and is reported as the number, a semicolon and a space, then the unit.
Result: 380; °F
